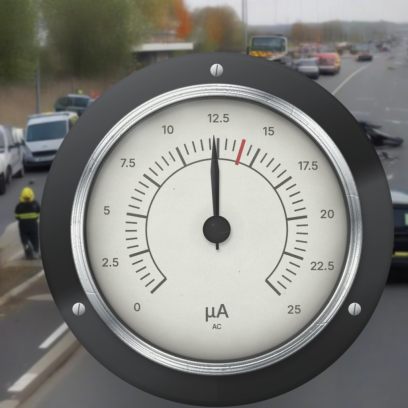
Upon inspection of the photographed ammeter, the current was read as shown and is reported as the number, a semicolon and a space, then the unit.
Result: 12.25; µA
